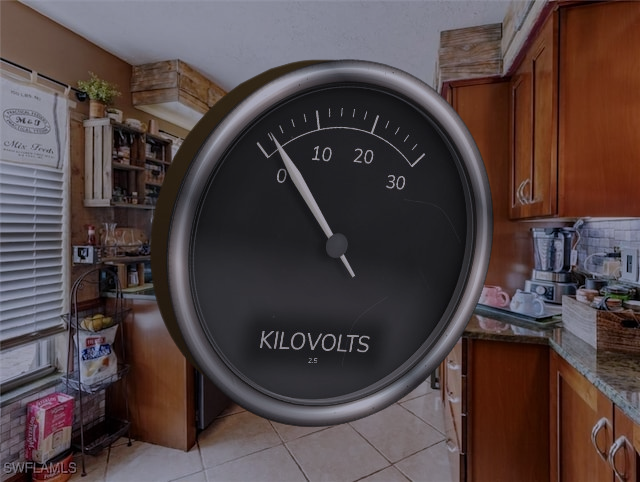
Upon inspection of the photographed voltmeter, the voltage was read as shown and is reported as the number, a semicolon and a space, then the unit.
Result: 2; kV
